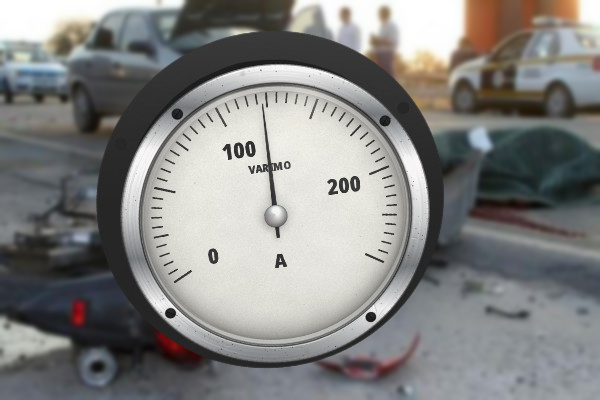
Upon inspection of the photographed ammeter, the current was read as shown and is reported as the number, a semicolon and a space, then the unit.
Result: 122.5; A
